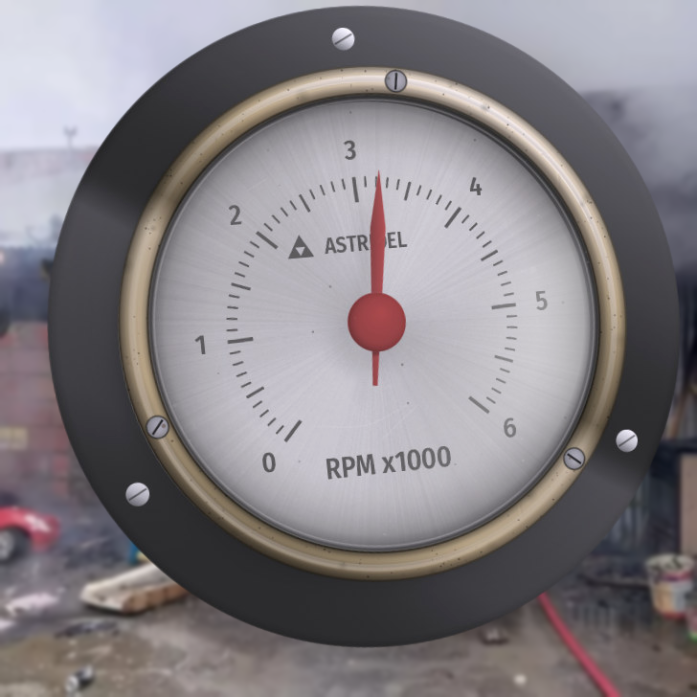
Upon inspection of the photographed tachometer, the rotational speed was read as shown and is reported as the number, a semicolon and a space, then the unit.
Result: 3200; rpm
